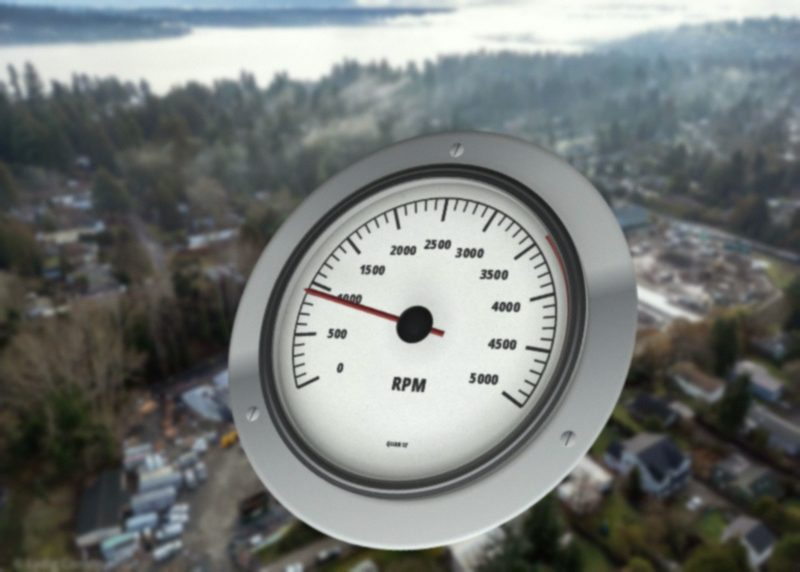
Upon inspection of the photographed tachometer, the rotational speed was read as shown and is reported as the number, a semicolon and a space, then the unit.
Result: 900; rpm
